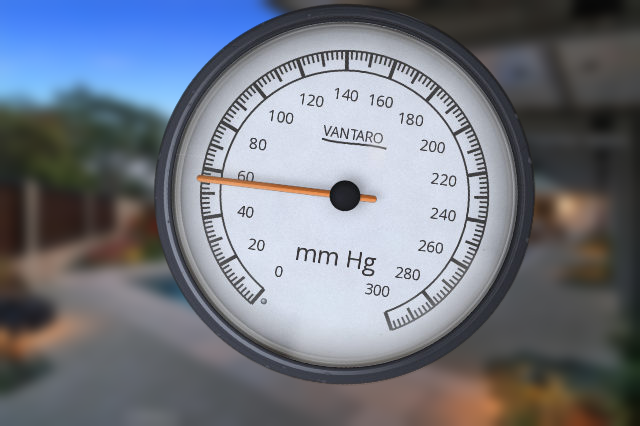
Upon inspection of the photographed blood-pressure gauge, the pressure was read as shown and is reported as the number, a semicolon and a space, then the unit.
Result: 56; mmHg
